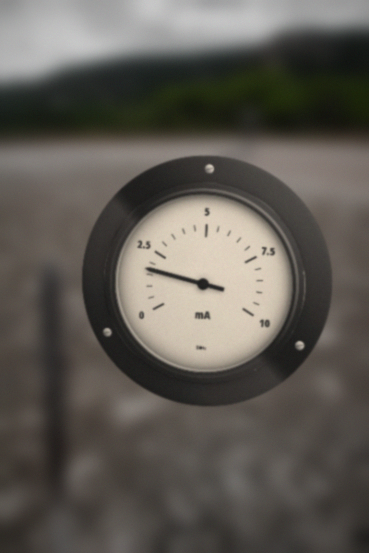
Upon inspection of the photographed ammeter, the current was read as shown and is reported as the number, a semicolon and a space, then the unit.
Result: 1.75; mA
